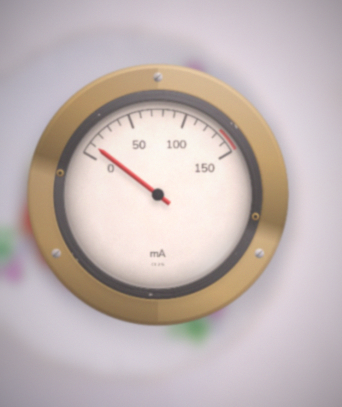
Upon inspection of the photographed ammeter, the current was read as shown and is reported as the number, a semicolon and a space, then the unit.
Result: 10; mA
